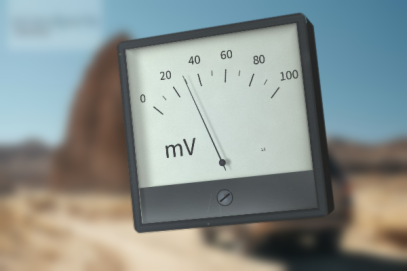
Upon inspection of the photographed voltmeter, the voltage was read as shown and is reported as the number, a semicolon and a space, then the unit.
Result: 30; mV
